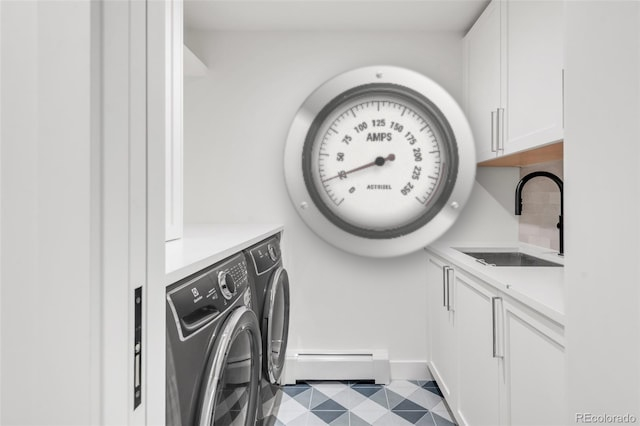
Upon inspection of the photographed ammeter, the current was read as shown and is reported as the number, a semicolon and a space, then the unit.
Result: 25; A
